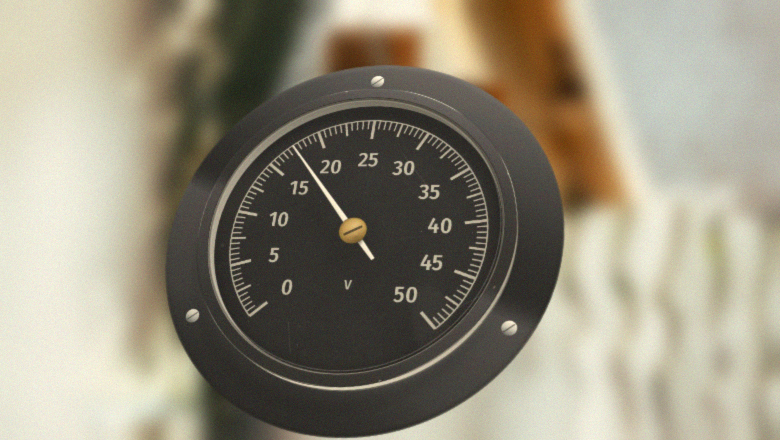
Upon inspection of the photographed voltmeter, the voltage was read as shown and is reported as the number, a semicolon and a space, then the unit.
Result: 17.5; V
